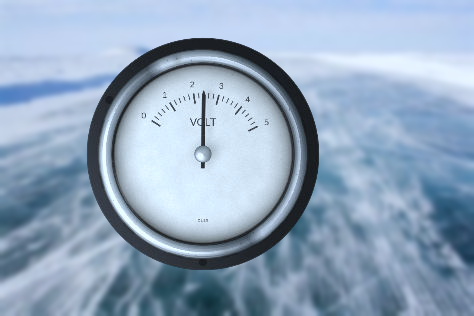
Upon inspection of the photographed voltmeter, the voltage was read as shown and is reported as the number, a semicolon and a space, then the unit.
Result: 2.4; V
